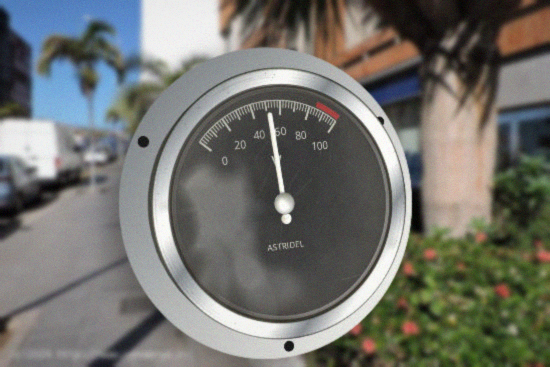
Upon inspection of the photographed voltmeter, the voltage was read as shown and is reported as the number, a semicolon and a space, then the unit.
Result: 50; V
